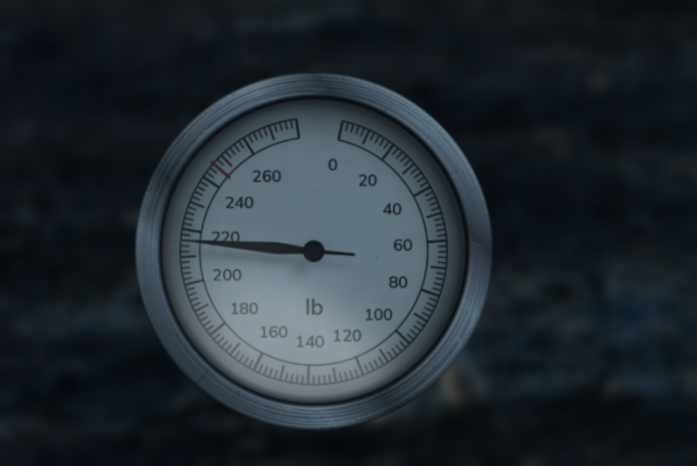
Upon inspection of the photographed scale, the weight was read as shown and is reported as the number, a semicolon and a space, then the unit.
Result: 216; lb
